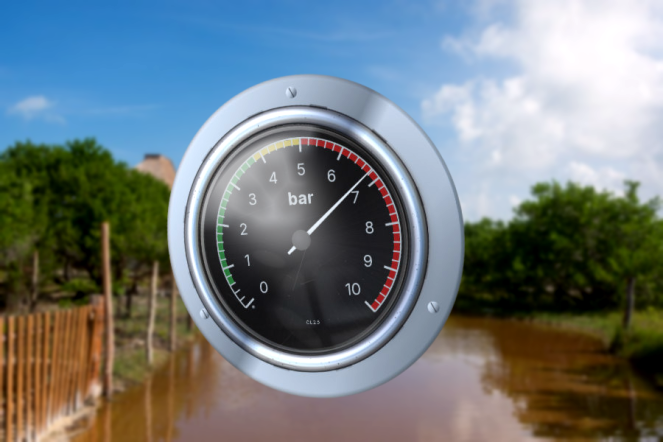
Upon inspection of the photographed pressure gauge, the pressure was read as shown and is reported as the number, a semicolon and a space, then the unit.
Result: 6.8; bar
